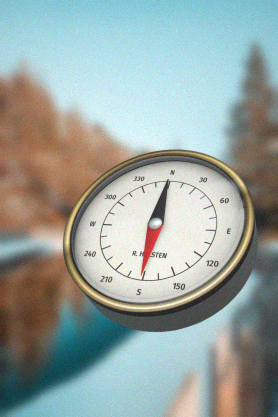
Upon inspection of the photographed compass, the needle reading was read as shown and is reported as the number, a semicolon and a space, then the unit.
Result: 180; °
